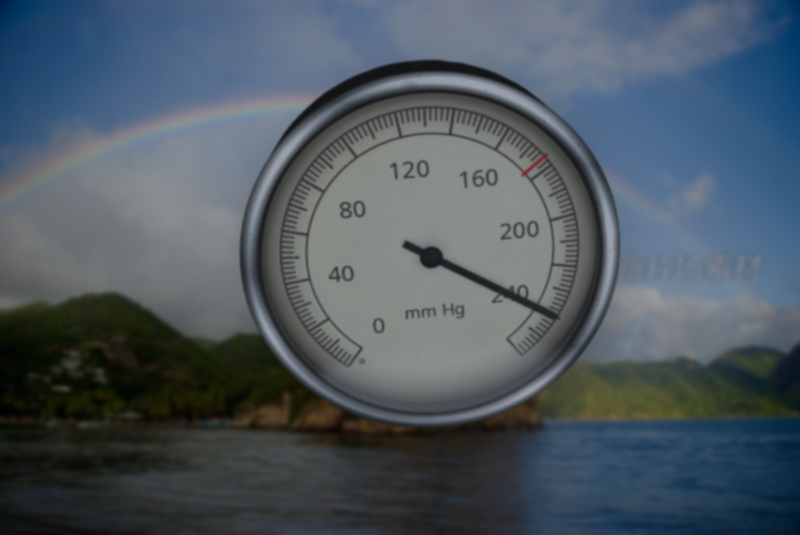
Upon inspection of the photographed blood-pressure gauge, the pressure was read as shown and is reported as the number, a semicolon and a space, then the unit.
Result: 240; mmHg
